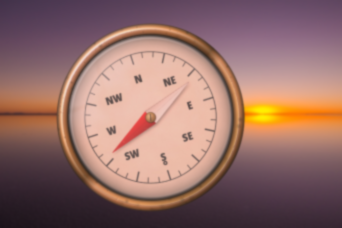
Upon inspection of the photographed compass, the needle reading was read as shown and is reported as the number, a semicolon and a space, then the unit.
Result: 245; °
